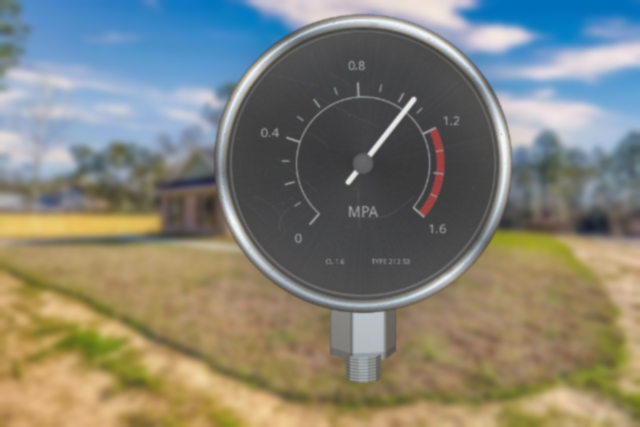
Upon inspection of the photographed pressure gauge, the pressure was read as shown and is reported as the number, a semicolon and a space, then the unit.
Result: 1.05; MPa
